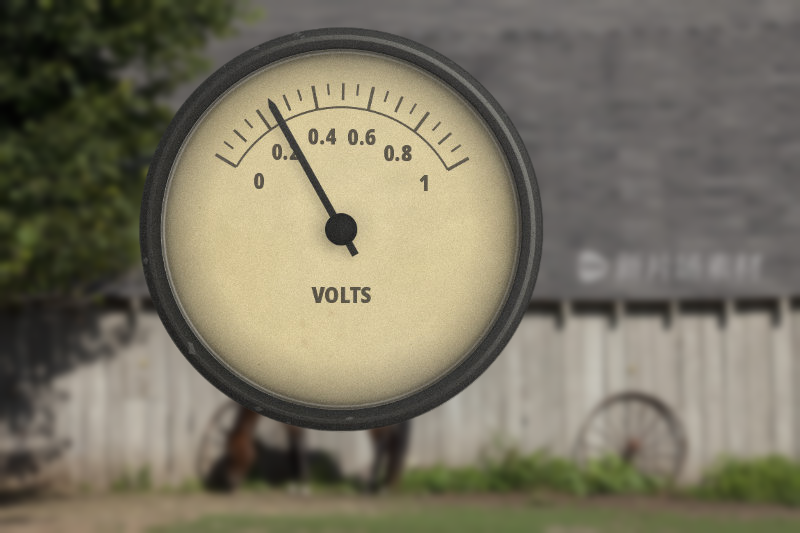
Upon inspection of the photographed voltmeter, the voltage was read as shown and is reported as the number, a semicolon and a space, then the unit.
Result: 0.25; V
